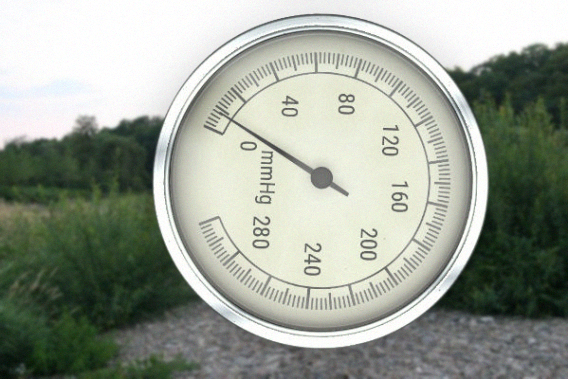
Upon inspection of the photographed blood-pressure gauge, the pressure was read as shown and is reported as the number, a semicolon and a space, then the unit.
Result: 8; mmHg
